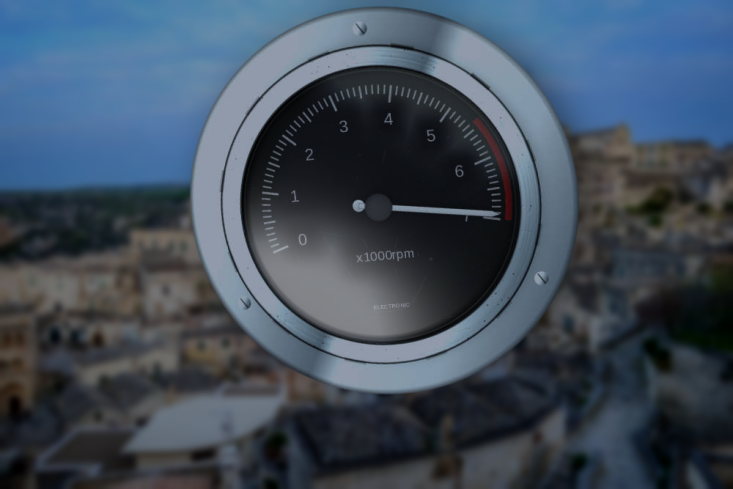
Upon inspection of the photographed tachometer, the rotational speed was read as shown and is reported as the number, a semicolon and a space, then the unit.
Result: 6900; rpm
